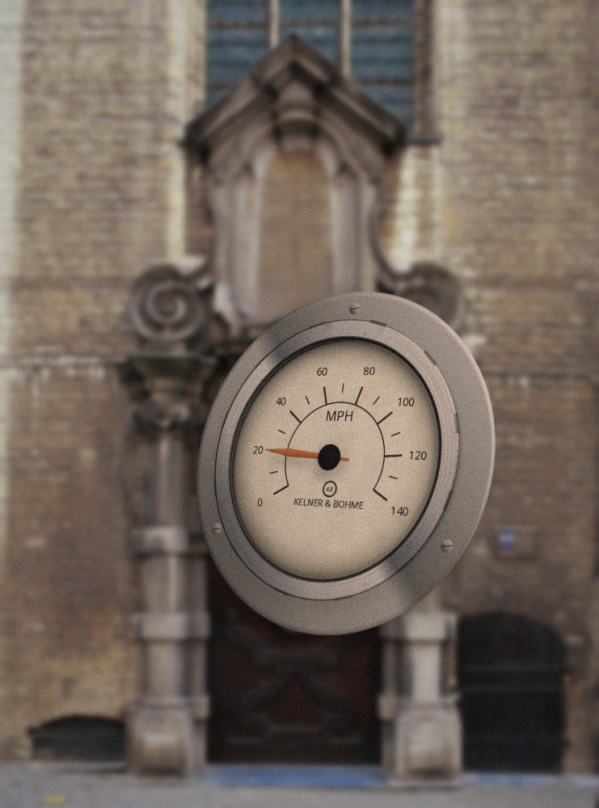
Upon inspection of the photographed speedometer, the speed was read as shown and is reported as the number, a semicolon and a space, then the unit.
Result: 20; mph
